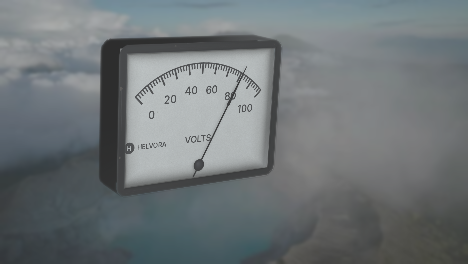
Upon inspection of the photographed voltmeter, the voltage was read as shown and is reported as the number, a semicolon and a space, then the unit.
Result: 80; V
